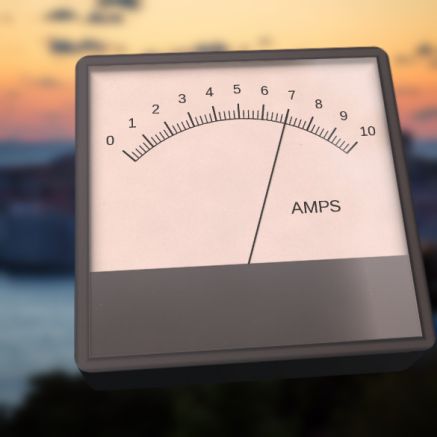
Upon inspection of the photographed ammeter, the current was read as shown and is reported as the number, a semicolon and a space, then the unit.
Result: 7; A
